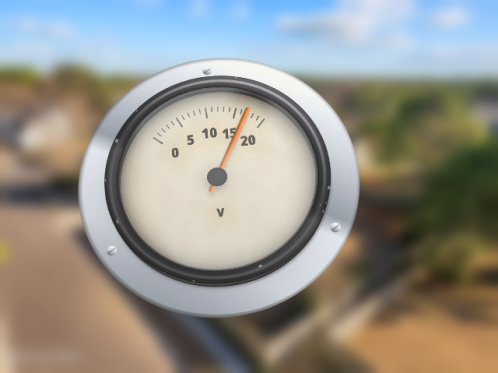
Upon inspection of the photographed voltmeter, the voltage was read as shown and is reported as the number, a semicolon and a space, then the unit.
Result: 17; V
